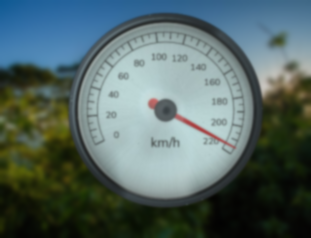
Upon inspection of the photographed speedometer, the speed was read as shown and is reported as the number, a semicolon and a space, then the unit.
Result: 215; km/h
